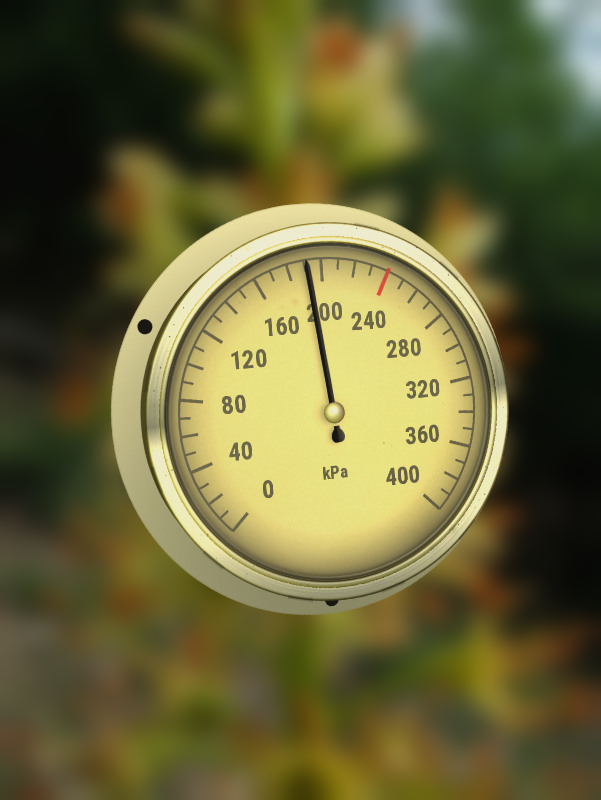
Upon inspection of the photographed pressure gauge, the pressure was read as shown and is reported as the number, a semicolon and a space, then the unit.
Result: 190; kPa
